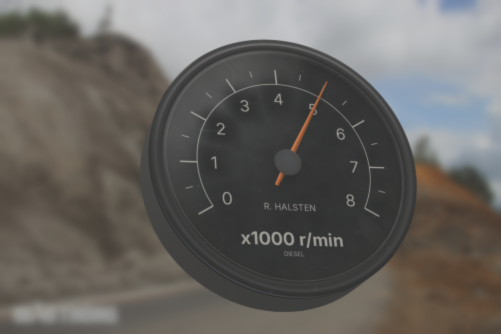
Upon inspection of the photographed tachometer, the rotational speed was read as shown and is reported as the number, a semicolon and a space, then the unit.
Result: 5000; rpm
